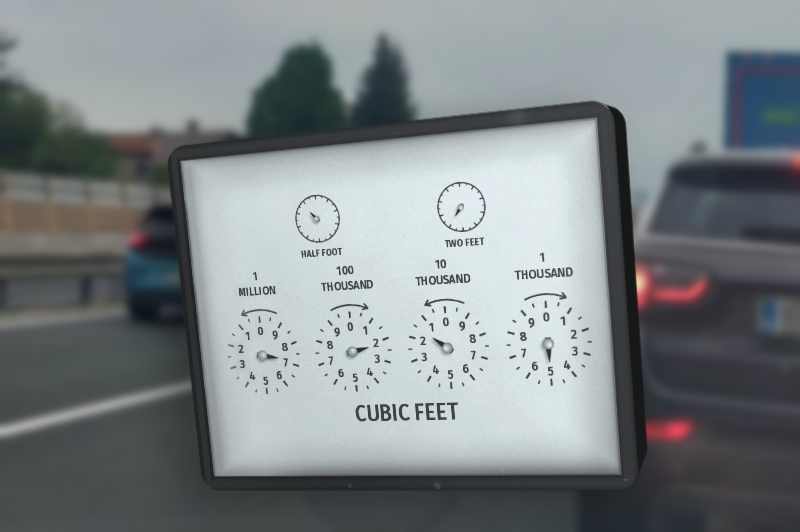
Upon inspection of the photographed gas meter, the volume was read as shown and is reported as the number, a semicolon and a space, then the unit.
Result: 721500; ft³
